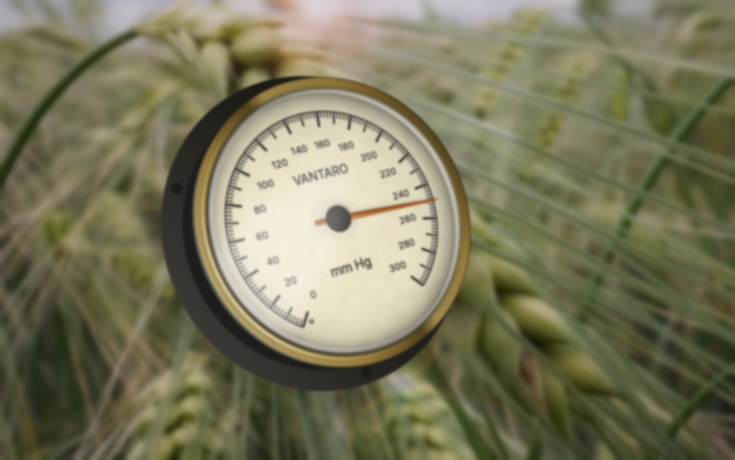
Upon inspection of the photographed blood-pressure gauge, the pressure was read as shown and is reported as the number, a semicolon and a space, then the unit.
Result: 250; mmHg
